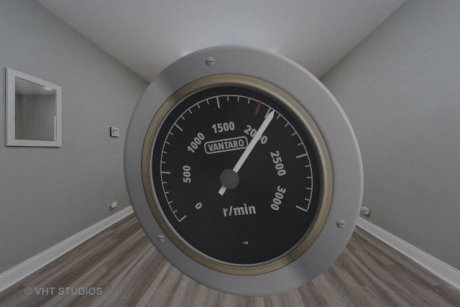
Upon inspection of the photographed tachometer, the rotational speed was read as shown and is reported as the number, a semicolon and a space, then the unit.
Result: 2050; rpm
